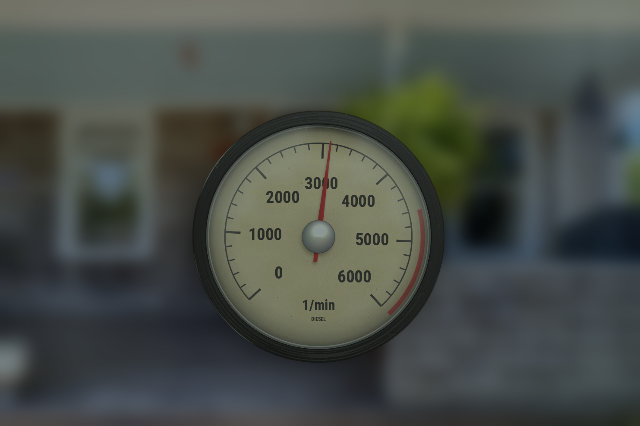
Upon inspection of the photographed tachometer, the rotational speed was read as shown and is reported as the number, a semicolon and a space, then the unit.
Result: 3100; rpm
